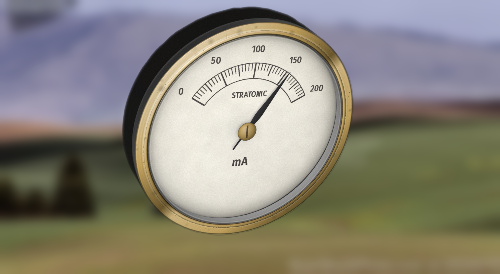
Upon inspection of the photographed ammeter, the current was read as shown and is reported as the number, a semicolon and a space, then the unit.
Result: 150; mA
